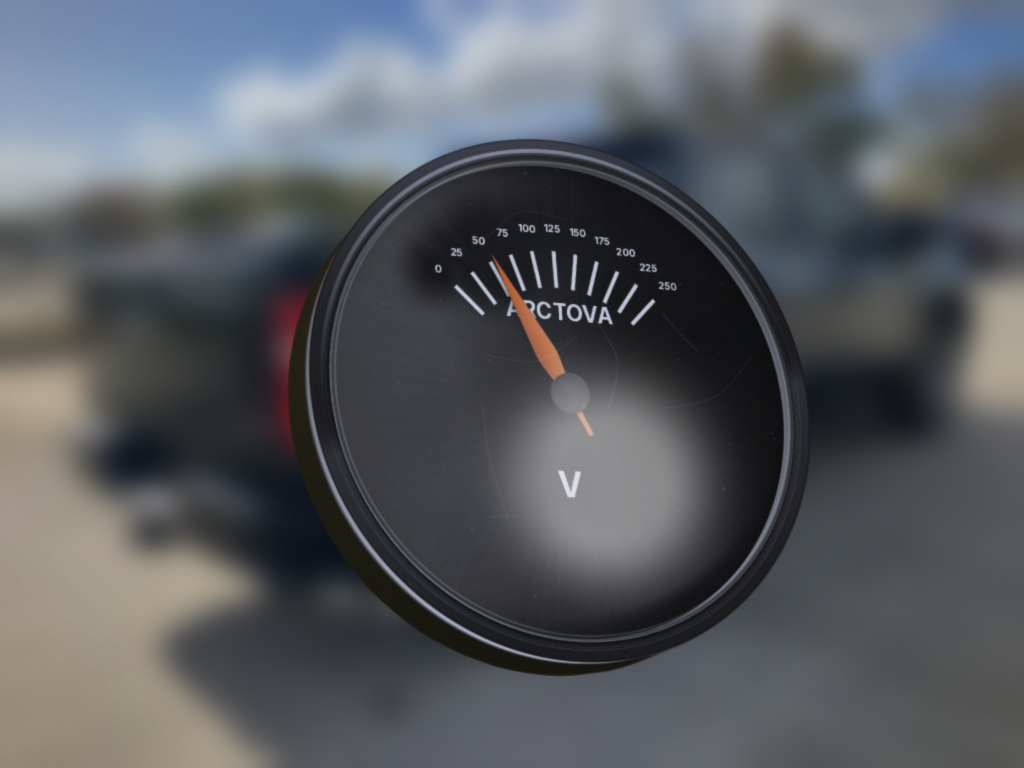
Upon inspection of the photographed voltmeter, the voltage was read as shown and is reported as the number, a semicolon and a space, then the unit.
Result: 50; V
